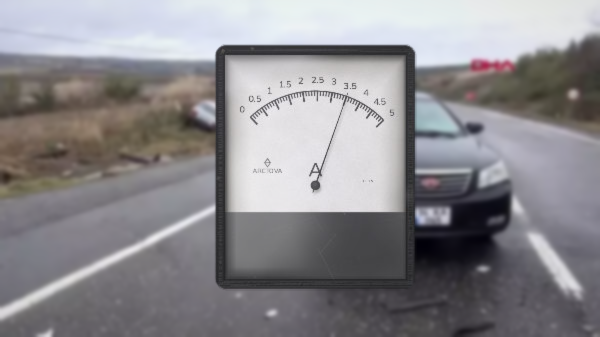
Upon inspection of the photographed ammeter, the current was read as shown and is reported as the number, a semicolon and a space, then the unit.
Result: 3.5; A
